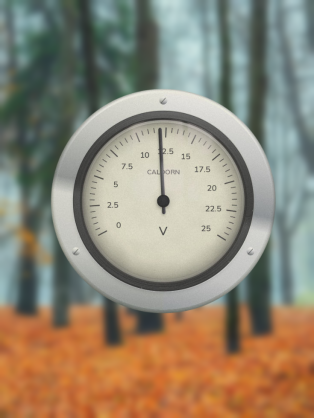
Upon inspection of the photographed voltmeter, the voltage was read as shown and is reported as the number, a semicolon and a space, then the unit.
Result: 12; V
